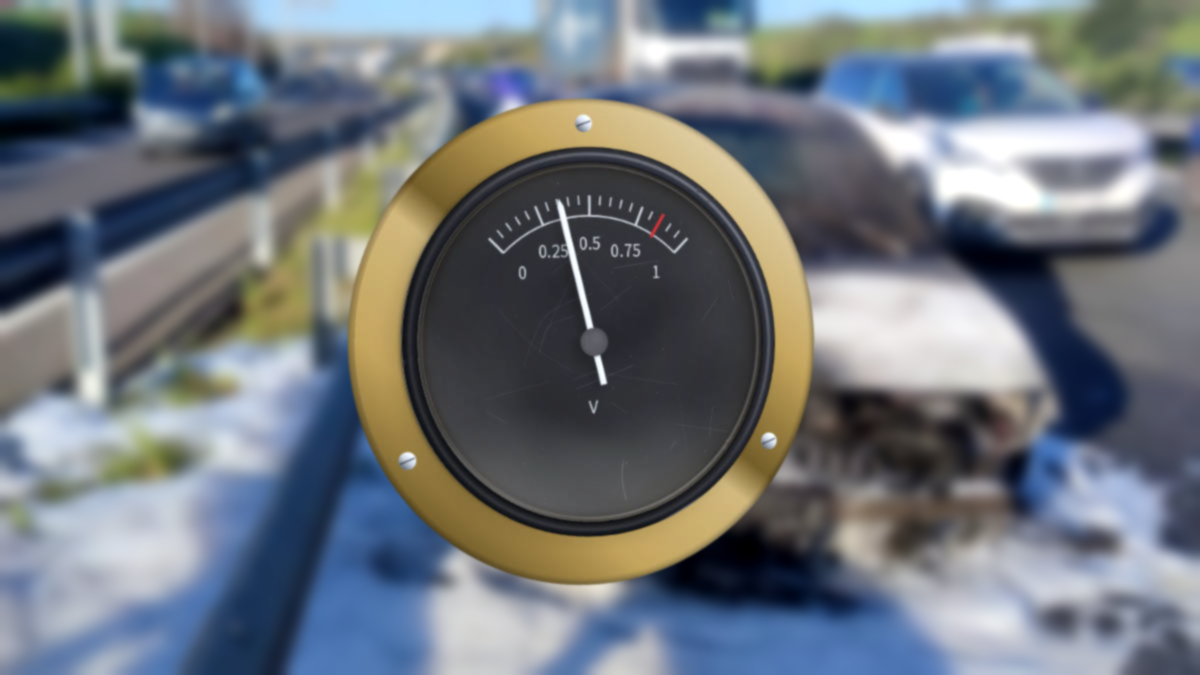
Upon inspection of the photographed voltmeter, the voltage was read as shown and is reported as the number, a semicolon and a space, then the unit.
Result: 0.35; V
